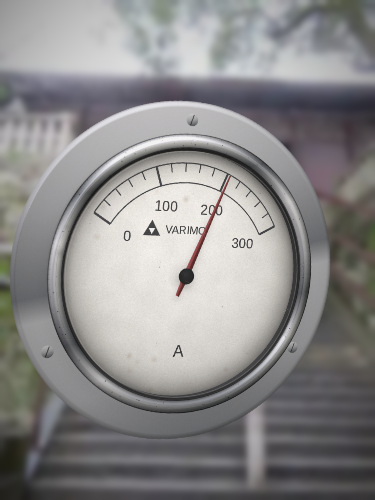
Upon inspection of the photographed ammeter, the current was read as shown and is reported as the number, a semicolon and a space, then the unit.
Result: 200; A
